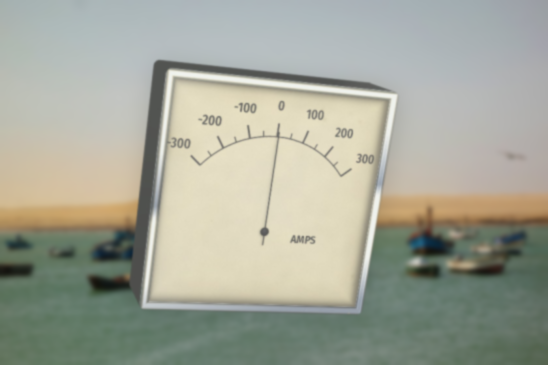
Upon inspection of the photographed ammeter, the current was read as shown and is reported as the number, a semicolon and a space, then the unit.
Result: 0; A
